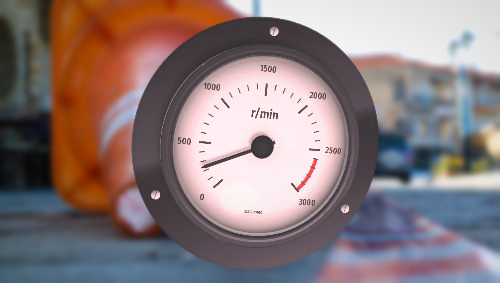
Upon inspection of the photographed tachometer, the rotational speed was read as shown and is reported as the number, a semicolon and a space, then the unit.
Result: 250; rpm
